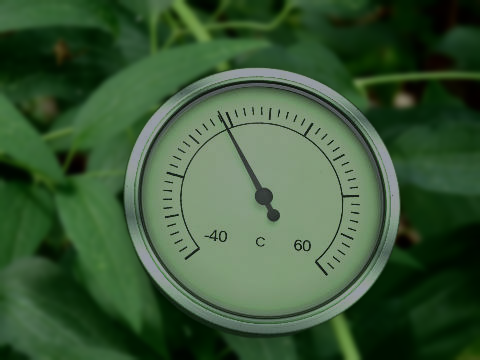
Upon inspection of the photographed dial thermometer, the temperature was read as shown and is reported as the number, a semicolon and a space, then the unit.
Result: -2; °C
